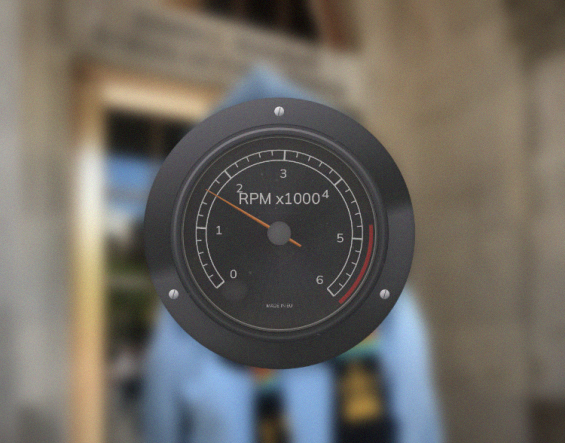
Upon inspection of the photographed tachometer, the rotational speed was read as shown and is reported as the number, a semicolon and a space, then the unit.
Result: 1600; rpm
